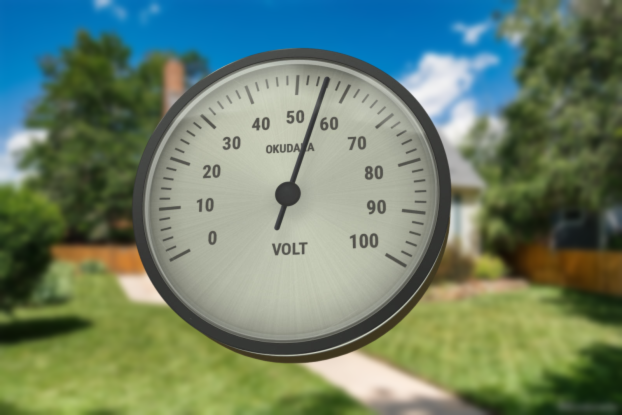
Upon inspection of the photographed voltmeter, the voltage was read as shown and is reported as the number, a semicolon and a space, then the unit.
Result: 56; V
